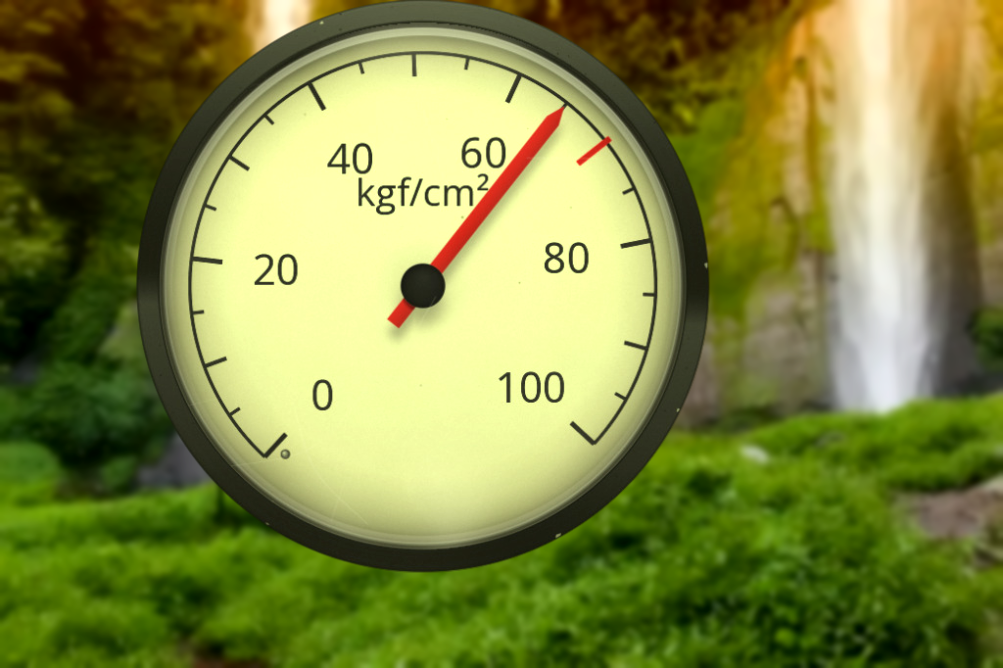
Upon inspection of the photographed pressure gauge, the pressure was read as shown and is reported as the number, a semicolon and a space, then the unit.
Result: 65; kg/cm²
